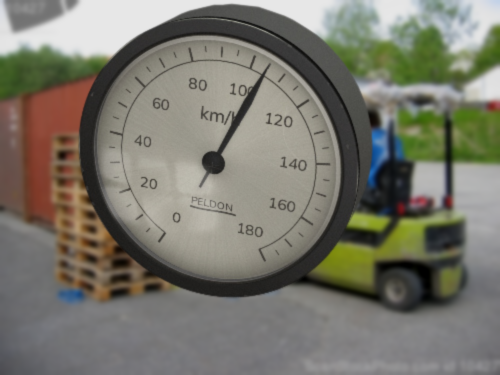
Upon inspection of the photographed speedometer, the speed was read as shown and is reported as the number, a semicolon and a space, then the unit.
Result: 105; km/h
